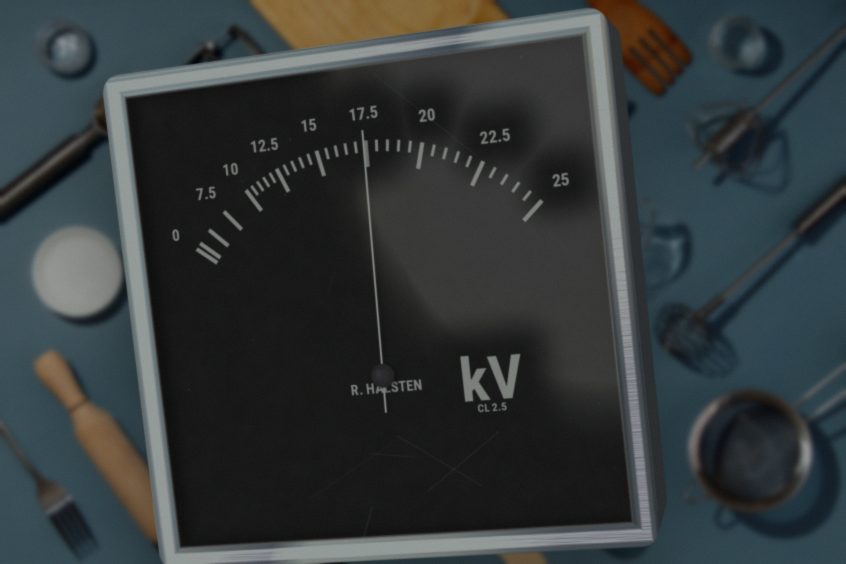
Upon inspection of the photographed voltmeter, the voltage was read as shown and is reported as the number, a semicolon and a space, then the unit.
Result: 17.5; kV
